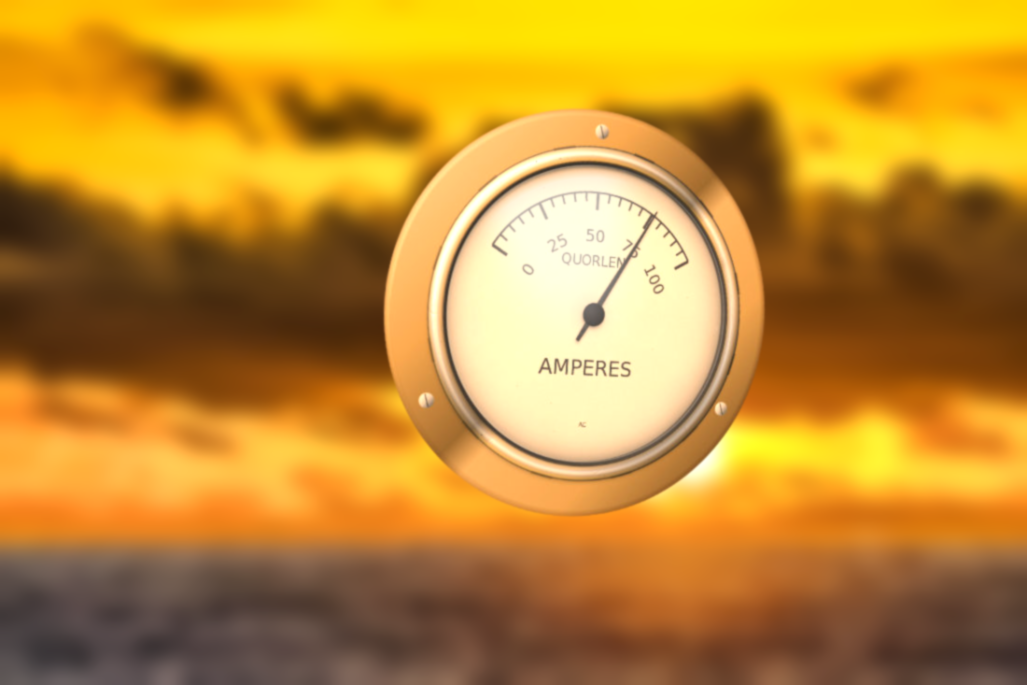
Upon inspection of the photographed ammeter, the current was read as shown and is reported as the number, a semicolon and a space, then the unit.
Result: 75; A
